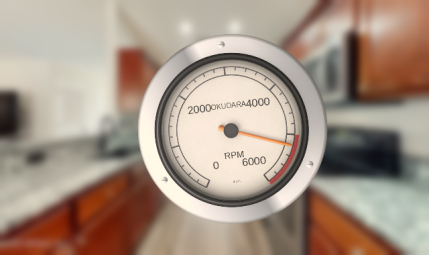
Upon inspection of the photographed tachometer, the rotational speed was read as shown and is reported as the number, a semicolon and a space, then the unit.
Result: 5200; rpm
